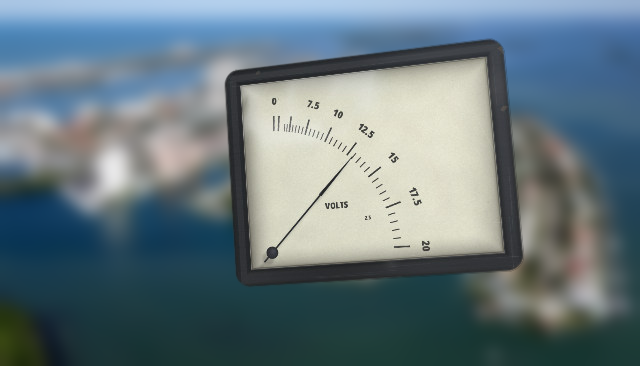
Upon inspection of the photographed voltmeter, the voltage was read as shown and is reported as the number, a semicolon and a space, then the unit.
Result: 13; V
